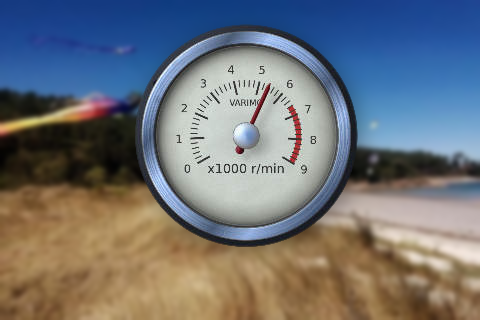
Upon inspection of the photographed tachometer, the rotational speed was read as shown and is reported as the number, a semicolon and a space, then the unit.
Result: 5400; rpm
